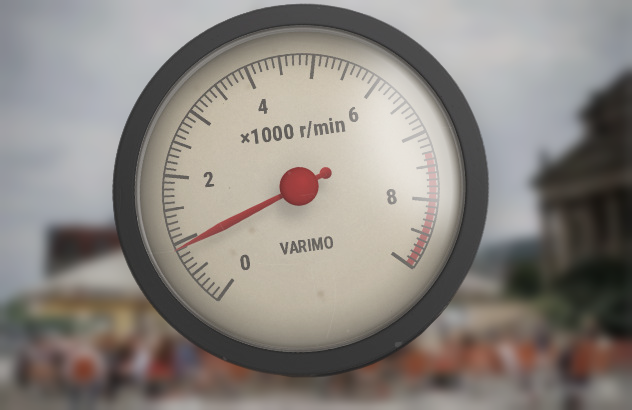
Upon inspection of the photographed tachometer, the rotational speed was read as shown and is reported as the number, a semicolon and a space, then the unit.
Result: 900; rpm
